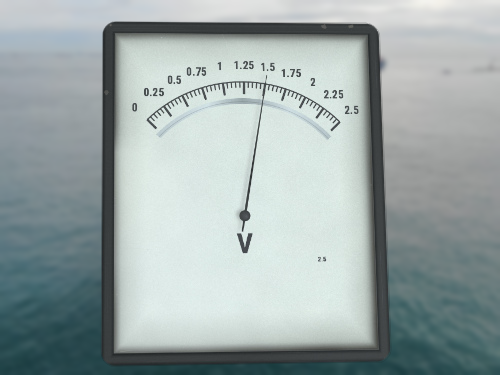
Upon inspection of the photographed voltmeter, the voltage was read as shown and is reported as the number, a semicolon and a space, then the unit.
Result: 1.5; V
